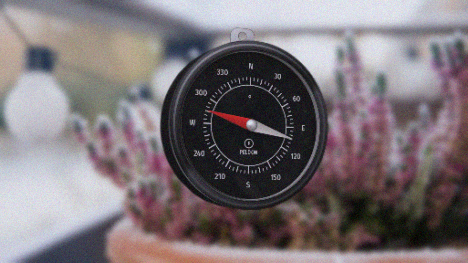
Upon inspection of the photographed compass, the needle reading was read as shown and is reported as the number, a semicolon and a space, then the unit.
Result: 285; °
